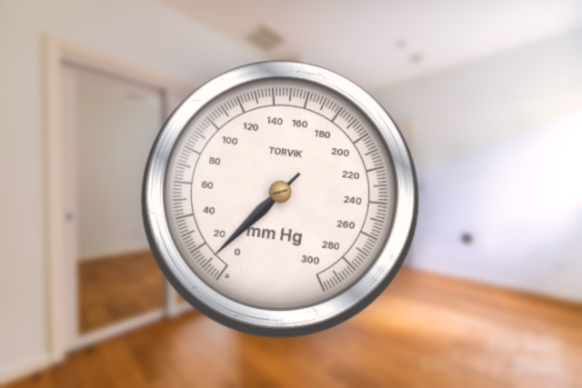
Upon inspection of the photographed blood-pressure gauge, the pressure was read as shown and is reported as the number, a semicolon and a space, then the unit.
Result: 10; mmHg
